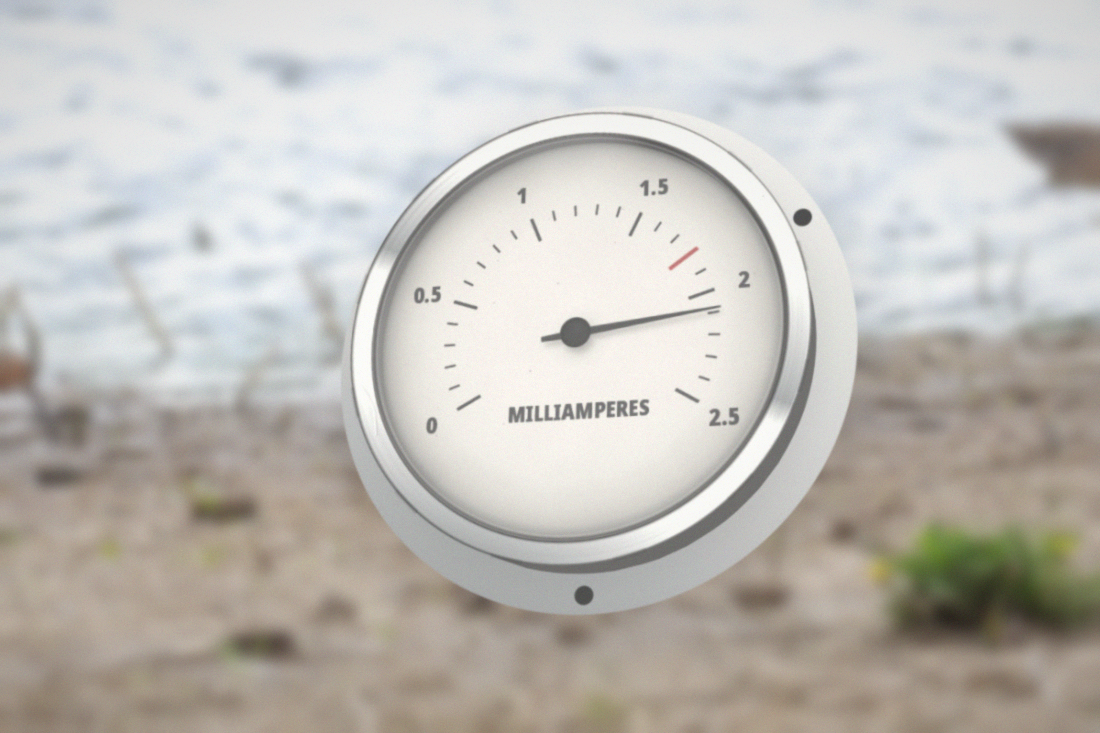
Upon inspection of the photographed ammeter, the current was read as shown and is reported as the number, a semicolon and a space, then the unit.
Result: 2.1; mA
